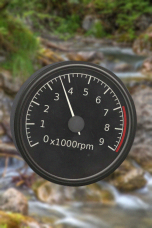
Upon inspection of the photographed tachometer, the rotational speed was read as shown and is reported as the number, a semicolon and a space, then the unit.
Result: 3600; rpm
